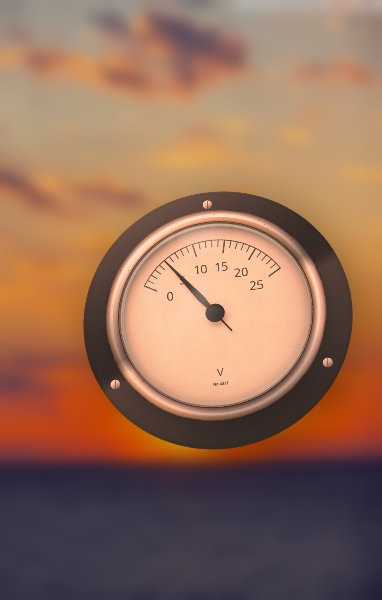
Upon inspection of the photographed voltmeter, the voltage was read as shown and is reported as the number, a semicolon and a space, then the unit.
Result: 5; V
